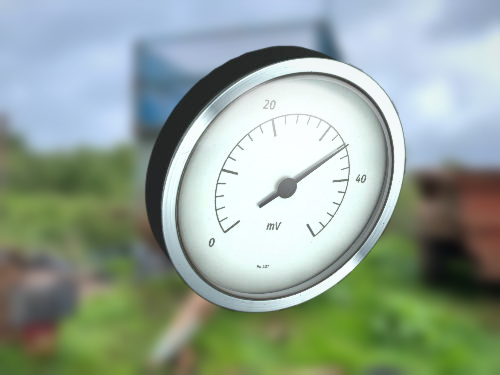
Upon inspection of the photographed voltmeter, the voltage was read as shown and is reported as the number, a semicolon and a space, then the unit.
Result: 34; mV
